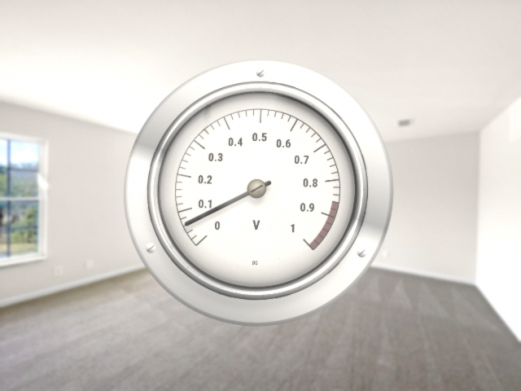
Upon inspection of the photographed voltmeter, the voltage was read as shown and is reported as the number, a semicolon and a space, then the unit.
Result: 0.06; V
